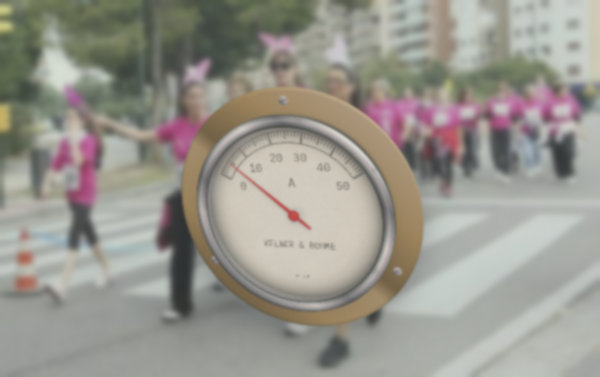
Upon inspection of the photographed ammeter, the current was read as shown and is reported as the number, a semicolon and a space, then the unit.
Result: 5; A
